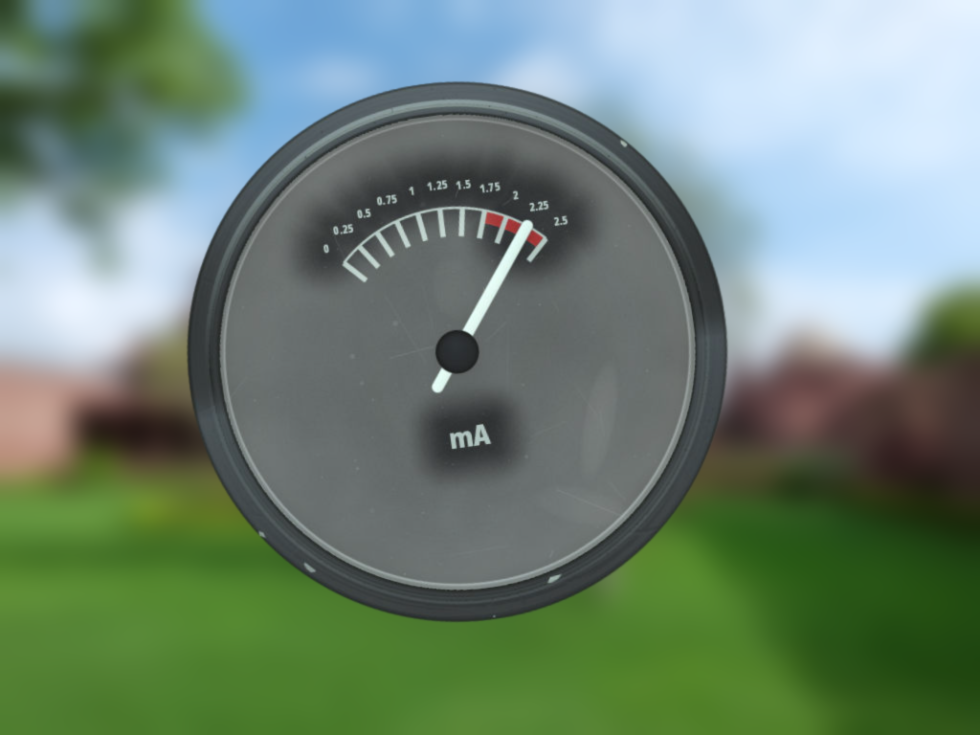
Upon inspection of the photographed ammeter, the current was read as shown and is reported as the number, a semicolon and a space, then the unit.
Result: 2.25; mA
